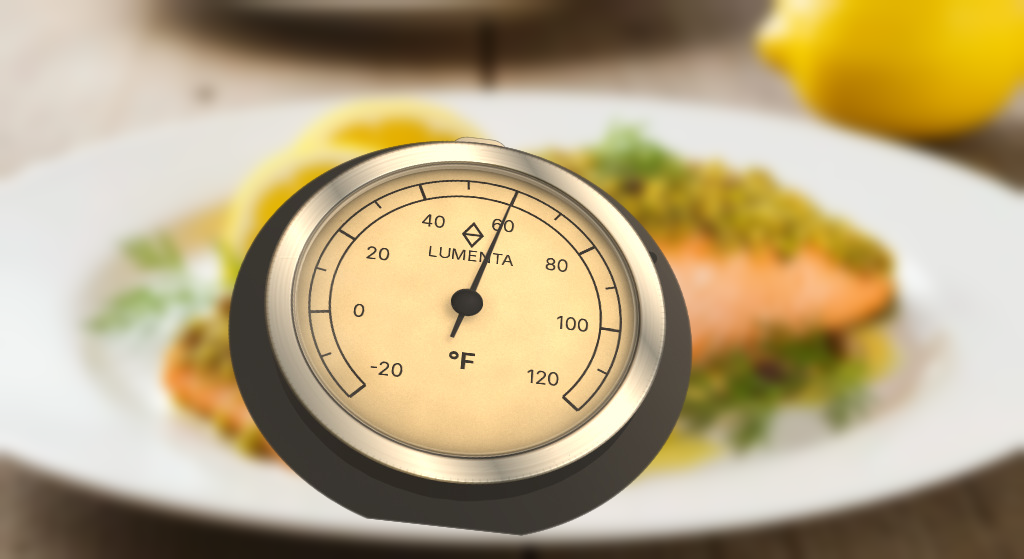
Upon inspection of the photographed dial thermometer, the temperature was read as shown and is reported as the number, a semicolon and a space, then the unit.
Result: 60; °F
